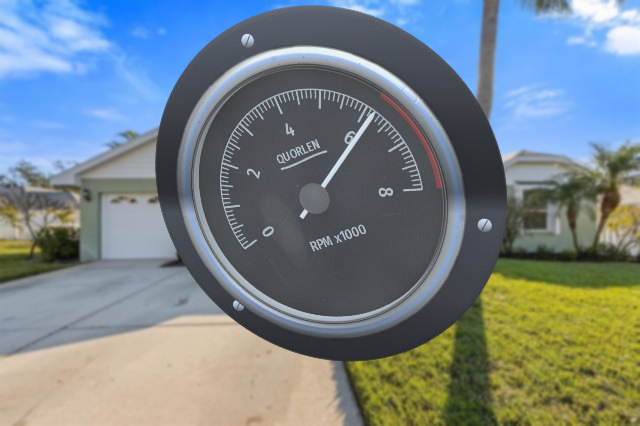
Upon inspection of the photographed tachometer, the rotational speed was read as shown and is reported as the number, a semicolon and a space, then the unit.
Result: 6200; rpm
